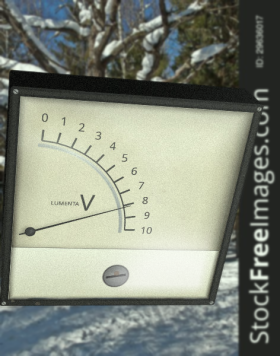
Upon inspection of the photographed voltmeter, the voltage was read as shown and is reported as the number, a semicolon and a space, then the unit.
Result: 8; V
